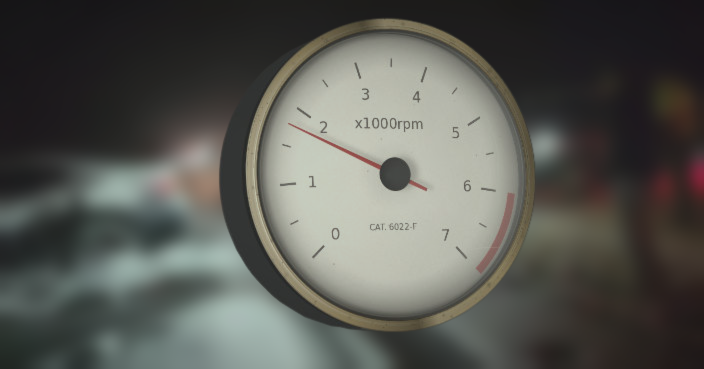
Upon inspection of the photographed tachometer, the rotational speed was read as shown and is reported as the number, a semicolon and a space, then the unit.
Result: 1750; rpm
